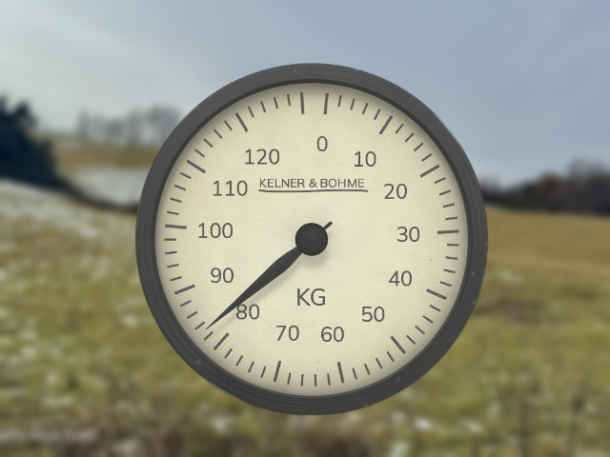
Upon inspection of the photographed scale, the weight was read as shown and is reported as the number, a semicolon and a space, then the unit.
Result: 83; kg
